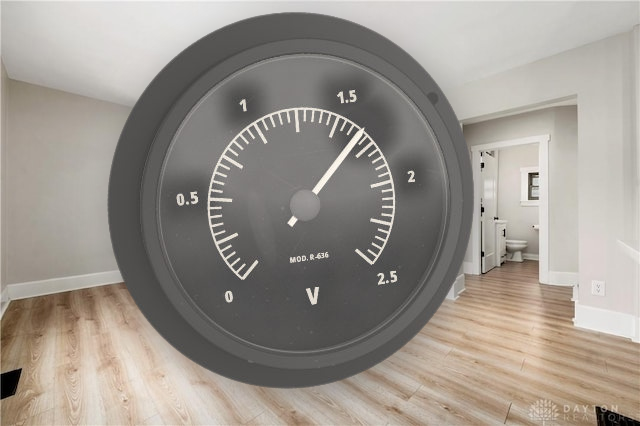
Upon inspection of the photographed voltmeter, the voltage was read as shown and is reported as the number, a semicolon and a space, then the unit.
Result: 1.65; V
